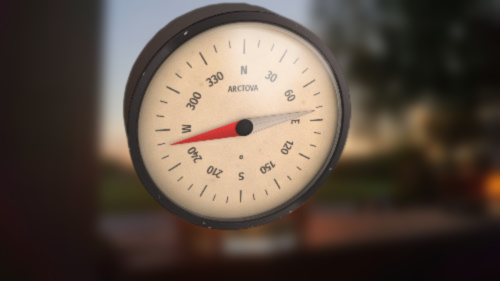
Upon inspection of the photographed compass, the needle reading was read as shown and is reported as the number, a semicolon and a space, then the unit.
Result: 260; °
